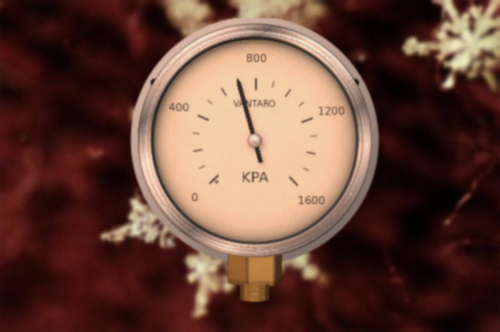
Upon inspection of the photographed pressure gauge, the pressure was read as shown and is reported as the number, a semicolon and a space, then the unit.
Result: 700; kPa
